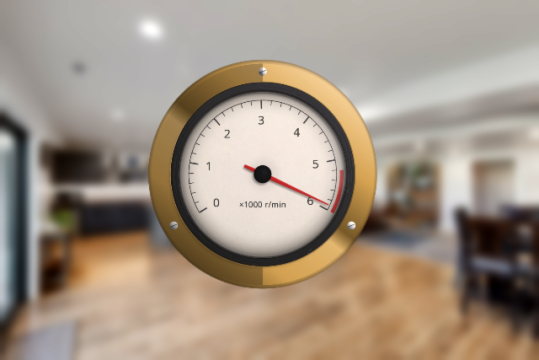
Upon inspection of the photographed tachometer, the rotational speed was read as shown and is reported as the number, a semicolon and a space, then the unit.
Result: 5900; rpm
